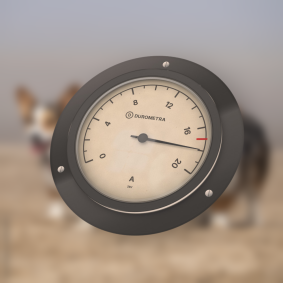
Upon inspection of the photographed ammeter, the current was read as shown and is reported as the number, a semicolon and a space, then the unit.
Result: 18; A
